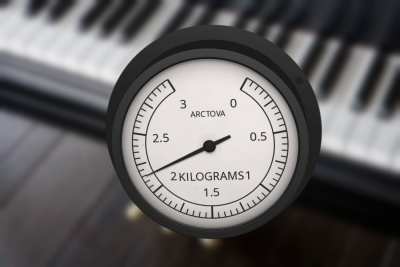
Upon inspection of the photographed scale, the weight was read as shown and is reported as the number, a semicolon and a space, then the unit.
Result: 2.15; kg
